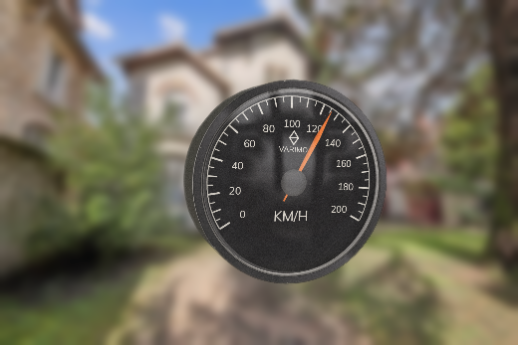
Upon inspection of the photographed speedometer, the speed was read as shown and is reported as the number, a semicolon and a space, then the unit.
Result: 125; km/h
